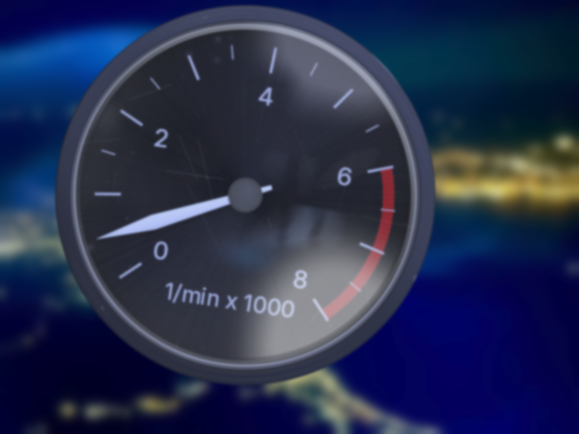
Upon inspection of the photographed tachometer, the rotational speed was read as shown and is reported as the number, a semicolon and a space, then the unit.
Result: 500; rpm
